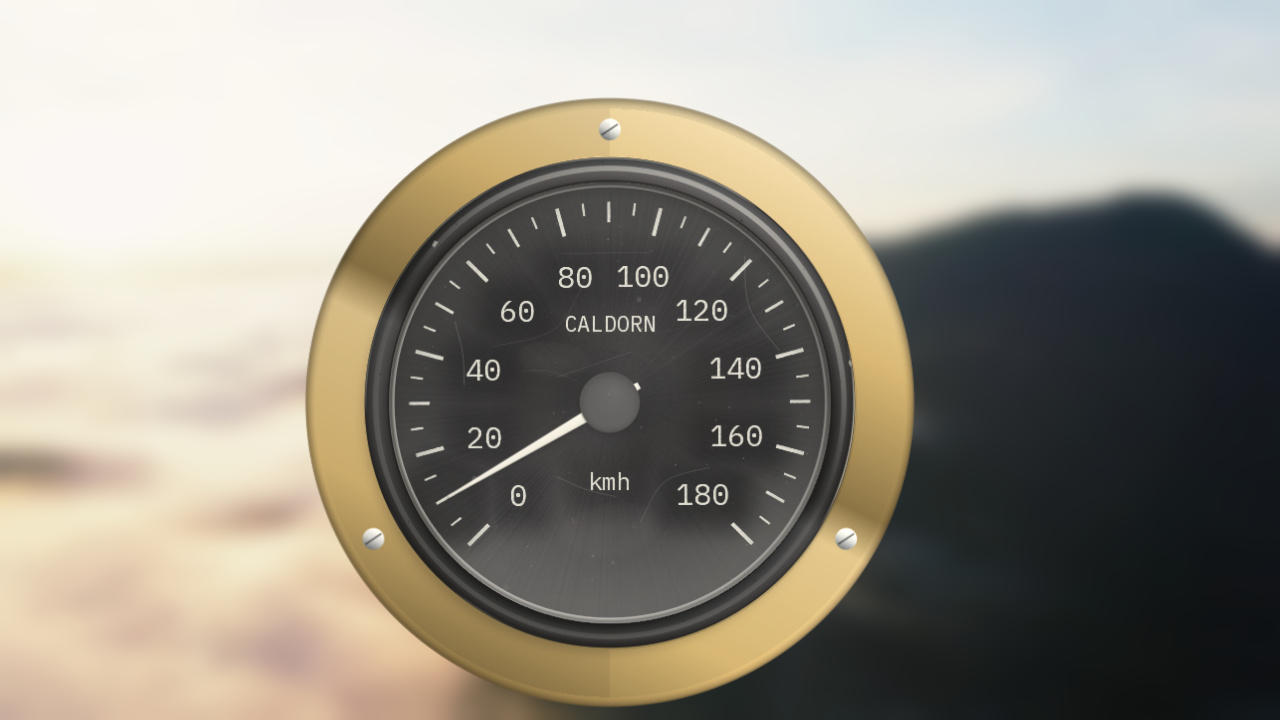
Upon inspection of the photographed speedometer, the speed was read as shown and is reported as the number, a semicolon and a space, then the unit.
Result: 10; km/h
